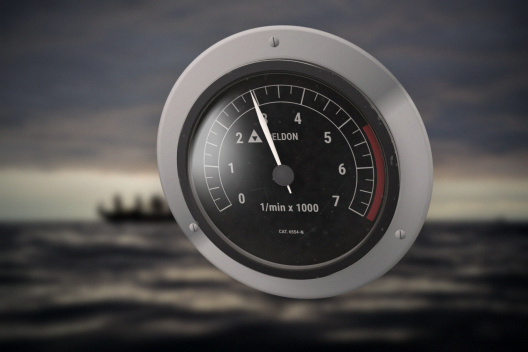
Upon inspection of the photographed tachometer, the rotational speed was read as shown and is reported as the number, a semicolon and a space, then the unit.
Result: 3000; rpm
